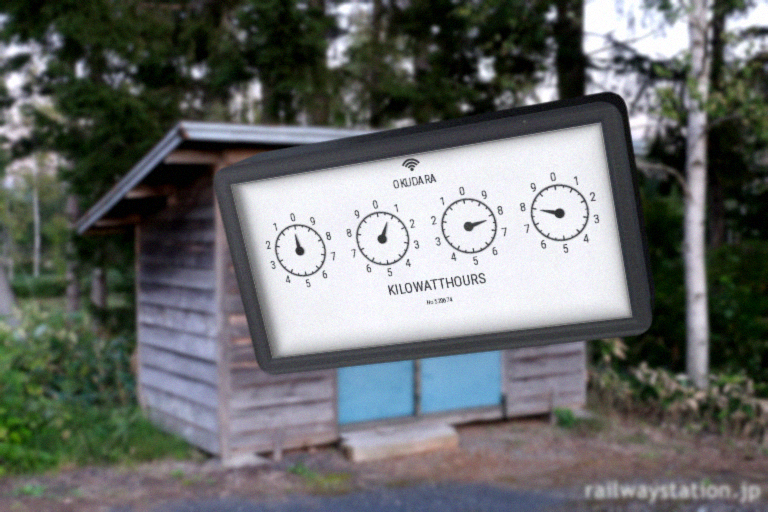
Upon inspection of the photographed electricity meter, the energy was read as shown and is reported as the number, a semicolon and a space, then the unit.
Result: 78; kWh
